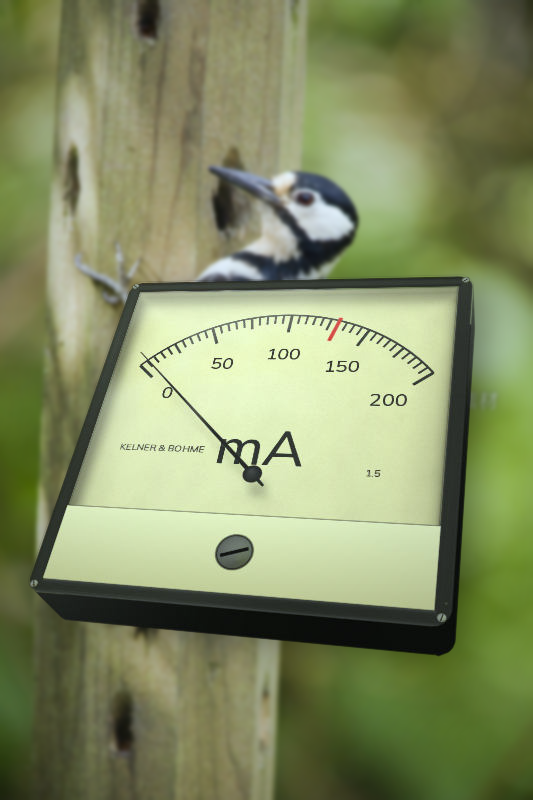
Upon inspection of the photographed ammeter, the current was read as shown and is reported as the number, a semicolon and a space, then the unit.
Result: 5; mA
